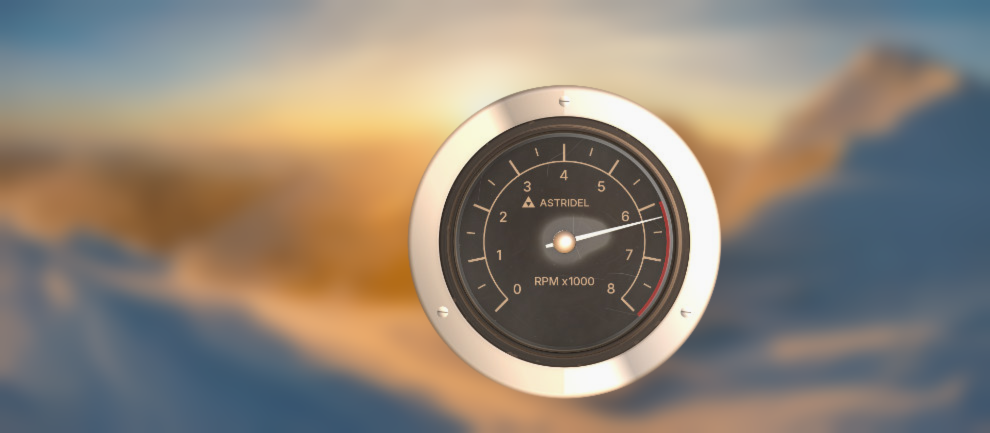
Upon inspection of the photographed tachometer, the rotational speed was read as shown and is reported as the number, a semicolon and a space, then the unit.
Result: 6250; rpm
